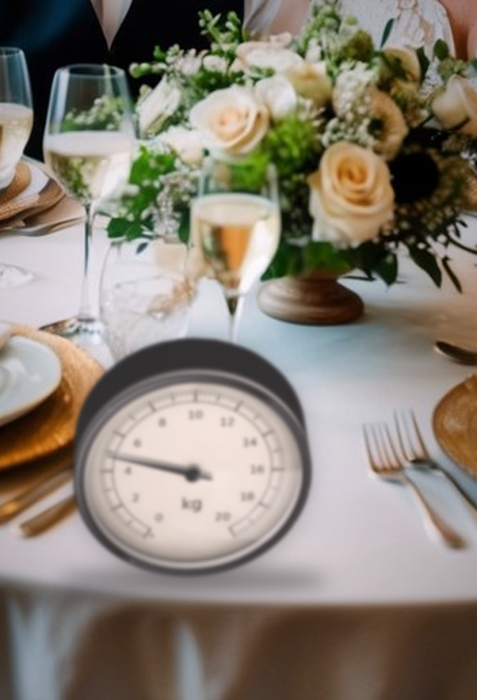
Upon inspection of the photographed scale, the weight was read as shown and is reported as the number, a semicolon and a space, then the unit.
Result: 5; kg
